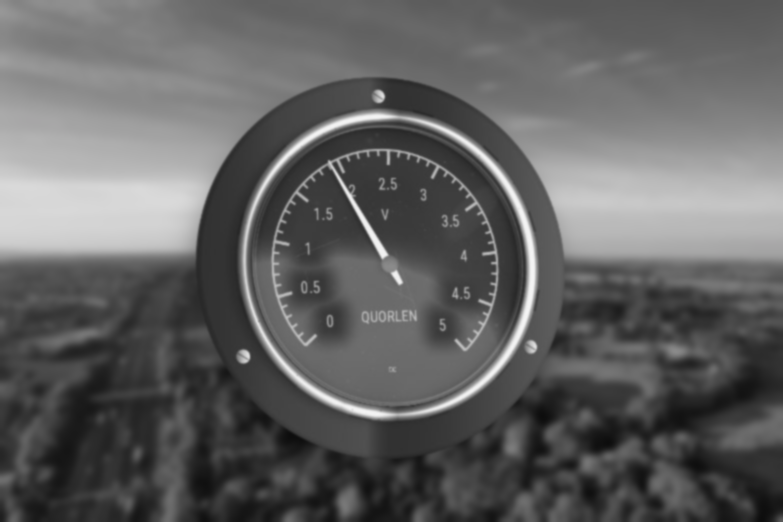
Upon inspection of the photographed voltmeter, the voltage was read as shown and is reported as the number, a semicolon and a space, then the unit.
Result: 1.9; V
